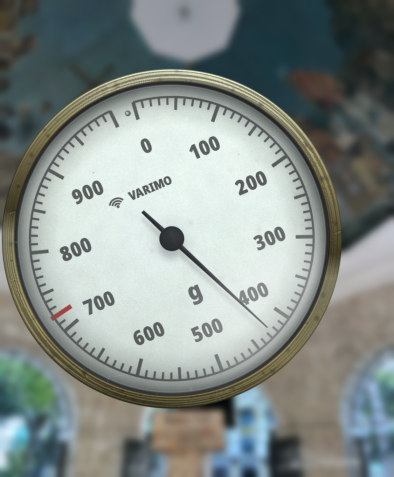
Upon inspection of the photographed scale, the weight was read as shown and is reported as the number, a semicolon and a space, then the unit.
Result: 425; g
